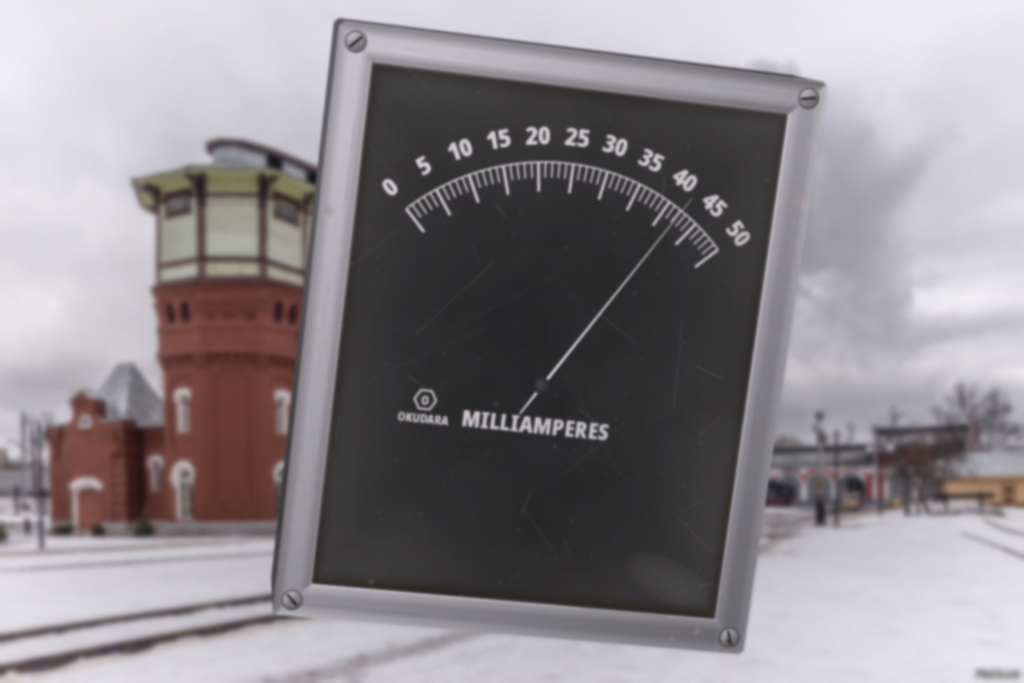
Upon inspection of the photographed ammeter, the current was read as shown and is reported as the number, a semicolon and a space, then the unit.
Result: 42; mA
